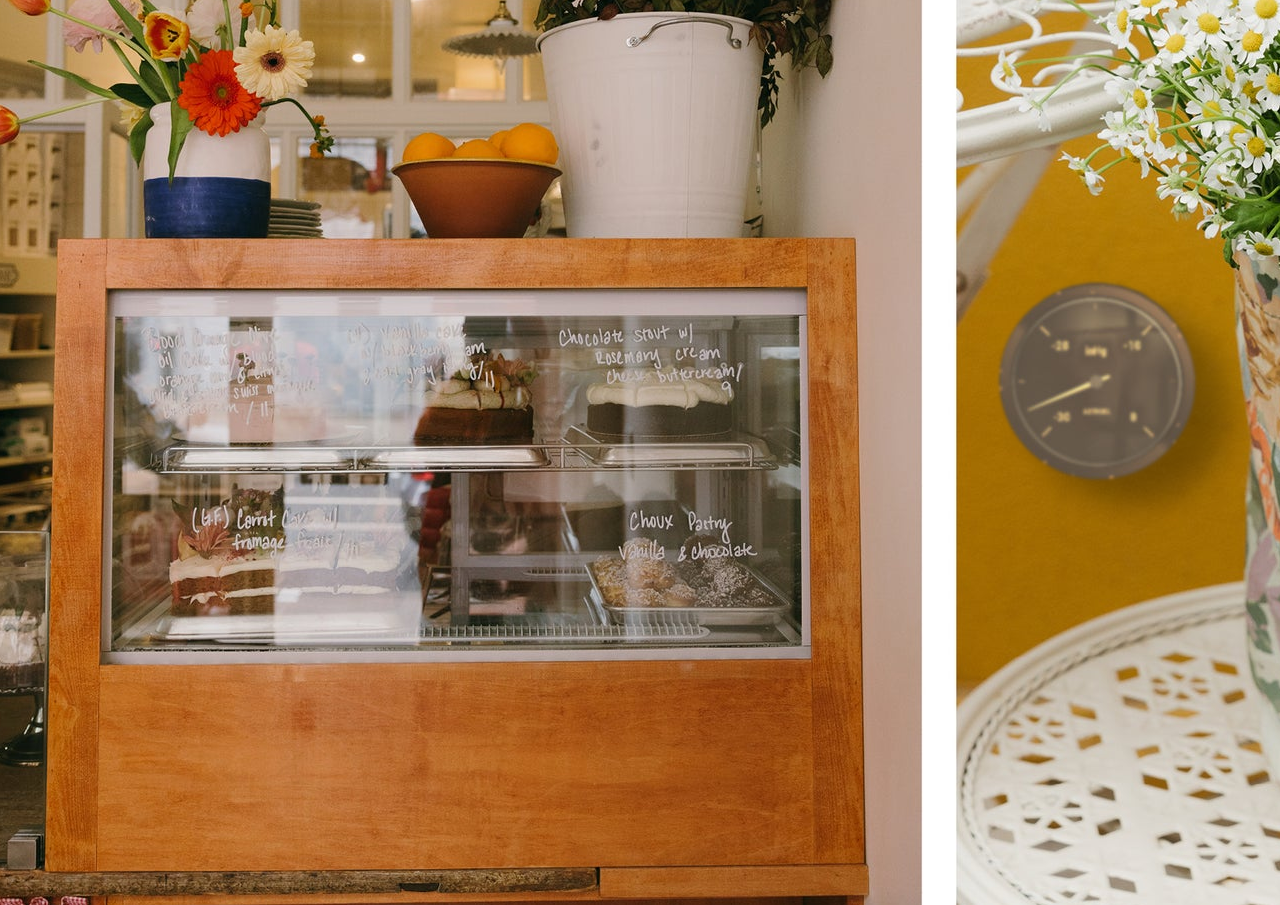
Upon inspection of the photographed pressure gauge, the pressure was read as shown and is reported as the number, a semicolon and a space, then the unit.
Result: -27.5; inHg
